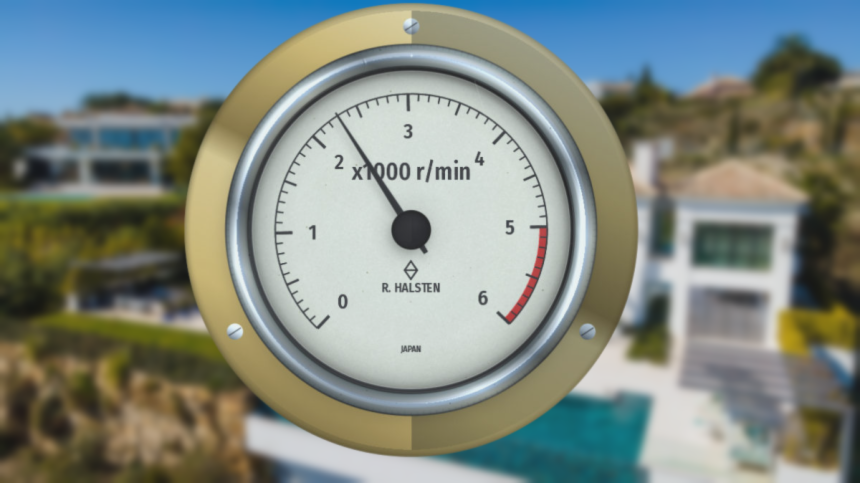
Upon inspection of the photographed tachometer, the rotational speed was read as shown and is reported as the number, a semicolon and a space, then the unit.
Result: 2300; rpm
